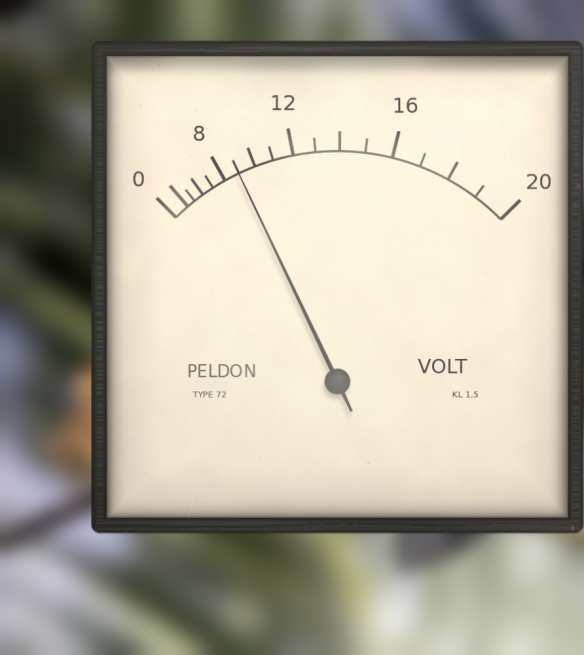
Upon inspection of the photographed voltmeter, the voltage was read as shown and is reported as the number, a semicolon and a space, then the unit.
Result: 9; V
